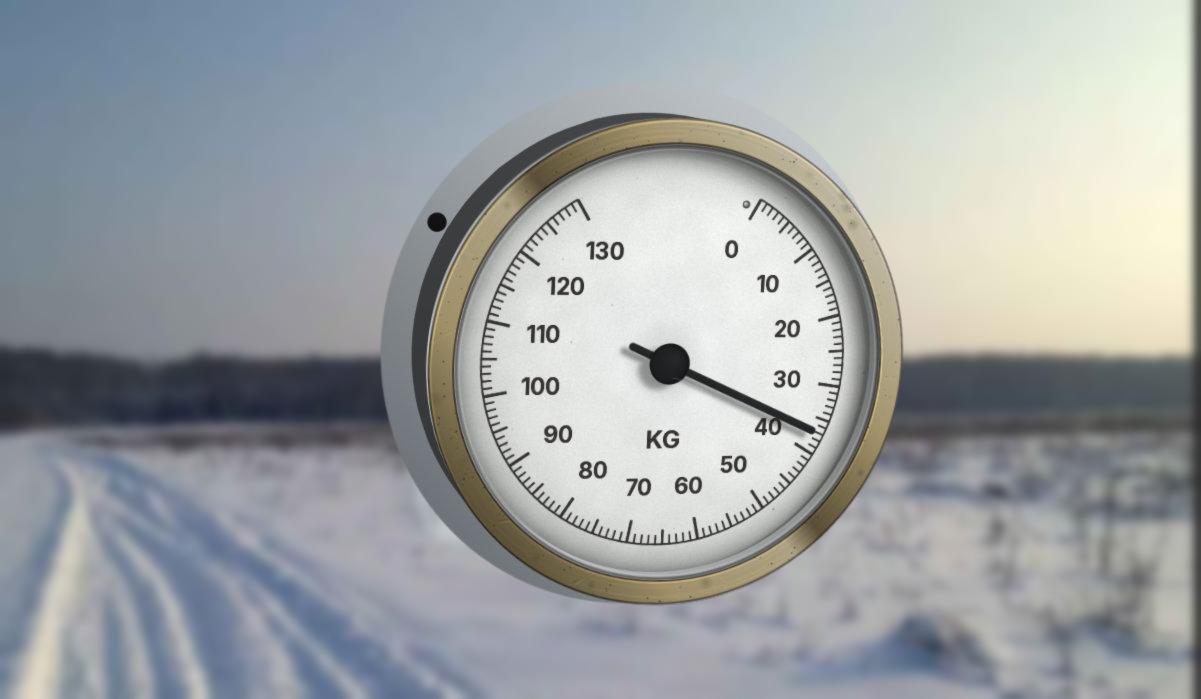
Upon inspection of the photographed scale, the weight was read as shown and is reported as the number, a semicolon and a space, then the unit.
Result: 37; kg
